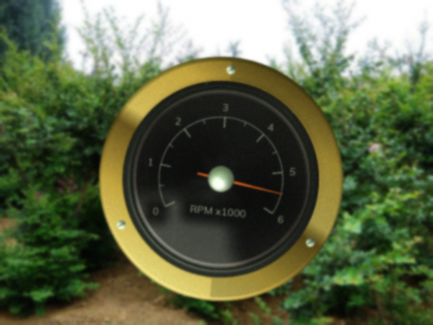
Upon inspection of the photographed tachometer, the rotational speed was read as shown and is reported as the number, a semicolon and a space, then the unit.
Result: 5500; rpm
